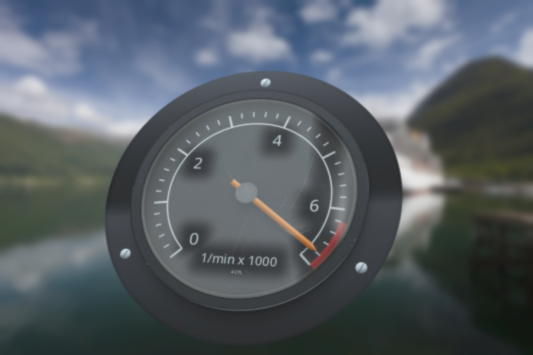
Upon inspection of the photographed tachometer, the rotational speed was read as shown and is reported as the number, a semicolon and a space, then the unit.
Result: 6800; rpm
